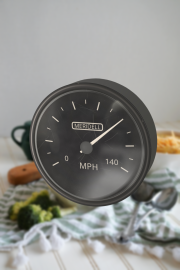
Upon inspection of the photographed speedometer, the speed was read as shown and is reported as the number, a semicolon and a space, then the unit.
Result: 100; mph
